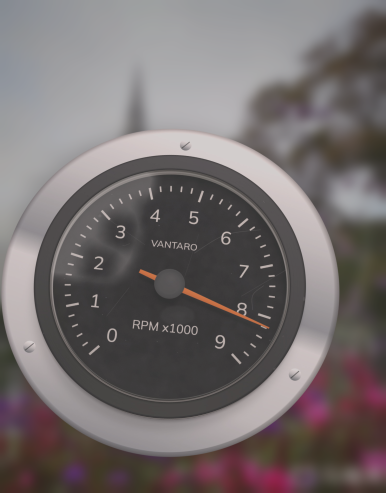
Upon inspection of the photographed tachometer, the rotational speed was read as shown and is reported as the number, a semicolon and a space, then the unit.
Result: 8200; rpm
